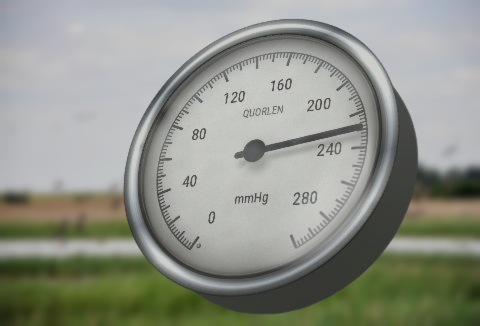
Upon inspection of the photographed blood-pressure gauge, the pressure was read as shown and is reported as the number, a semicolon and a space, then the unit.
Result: 230; mmHg
